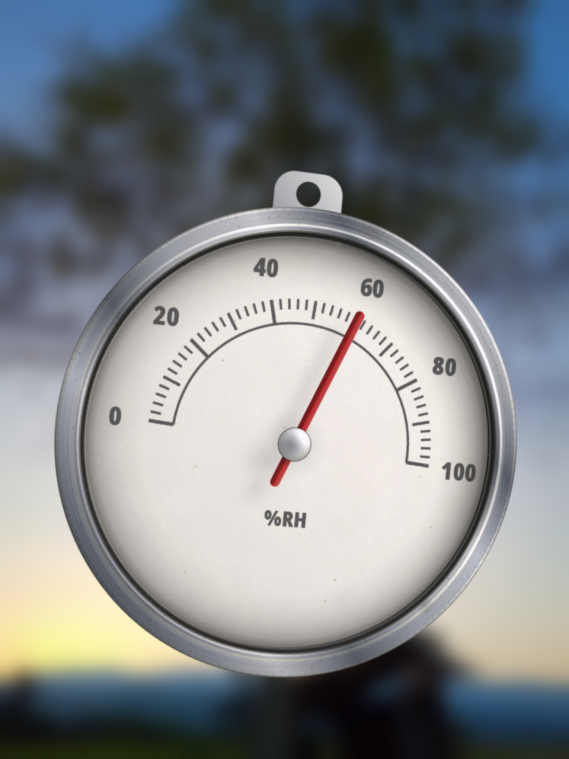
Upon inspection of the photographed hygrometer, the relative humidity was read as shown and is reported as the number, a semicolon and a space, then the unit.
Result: 60; %
